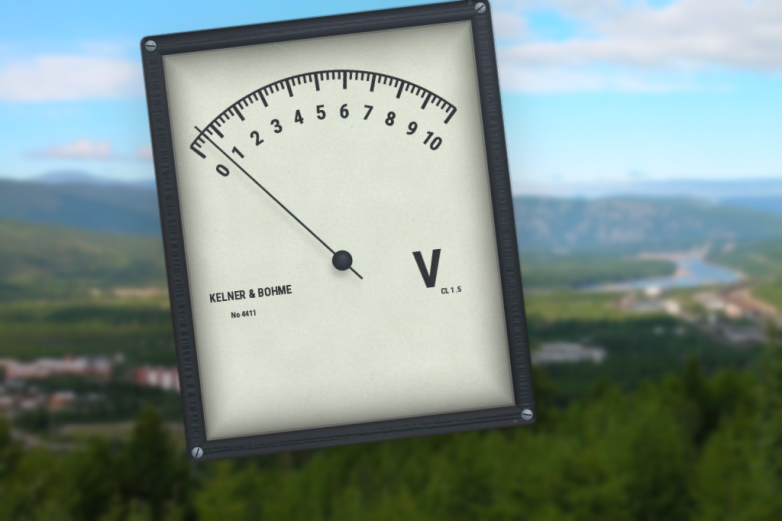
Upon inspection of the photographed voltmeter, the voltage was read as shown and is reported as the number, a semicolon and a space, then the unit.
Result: 0.6; V
